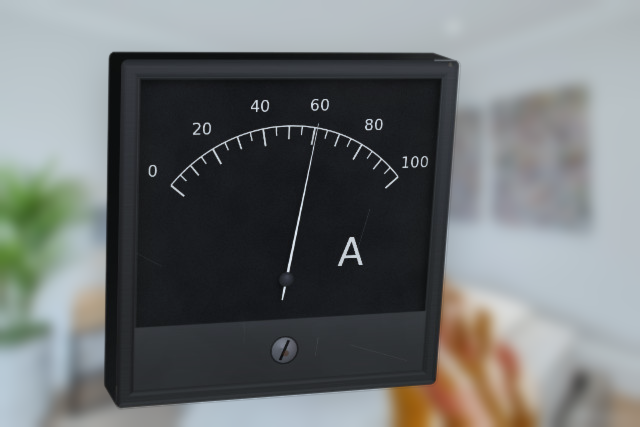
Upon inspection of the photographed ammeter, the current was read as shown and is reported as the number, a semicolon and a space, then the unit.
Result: 60; A
